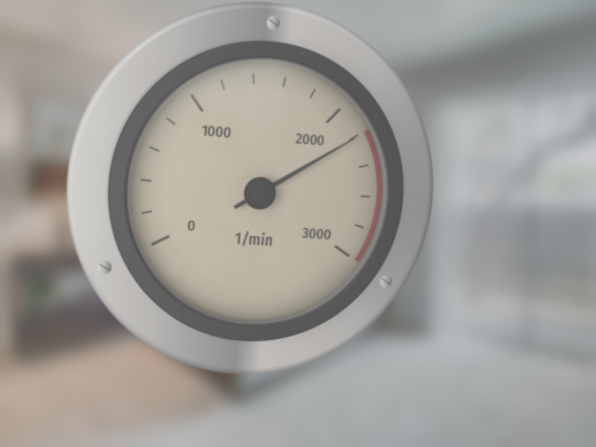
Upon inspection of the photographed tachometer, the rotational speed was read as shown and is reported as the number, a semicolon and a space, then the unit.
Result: 2200; rpm
